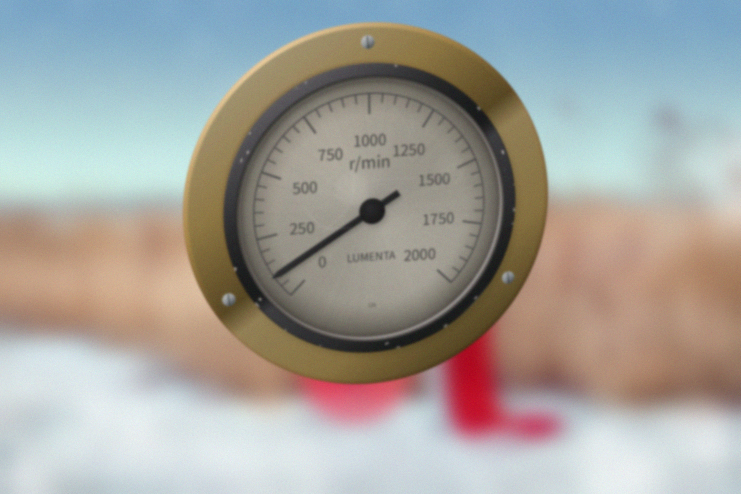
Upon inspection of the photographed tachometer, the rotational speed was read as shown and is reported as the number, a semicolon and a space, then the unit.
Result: 100; rpm
